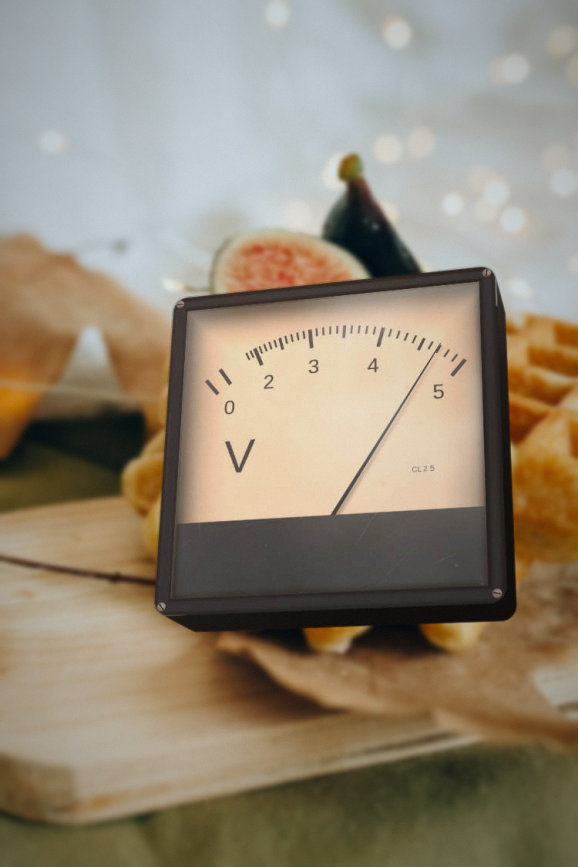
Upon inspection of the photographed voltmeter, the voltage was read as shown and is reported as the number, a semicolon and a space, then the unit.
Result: 4.7; V
